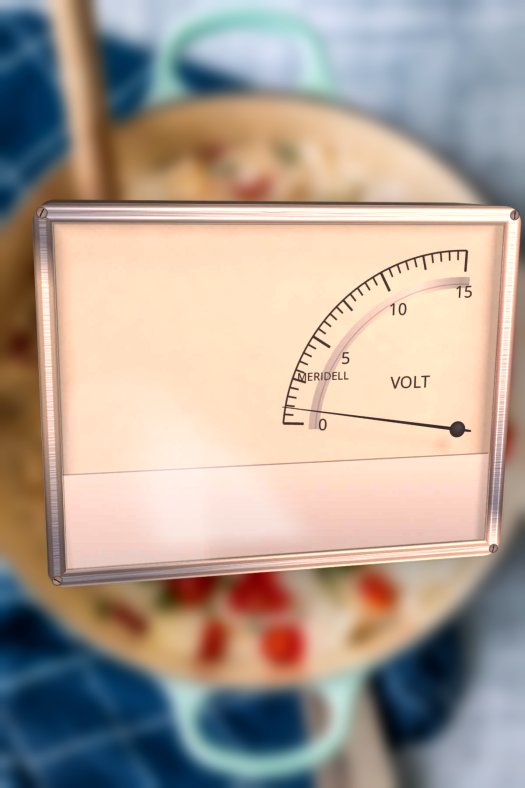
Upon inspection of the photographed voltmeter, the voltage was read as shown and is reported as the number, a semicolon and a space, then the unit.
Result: 1; V
